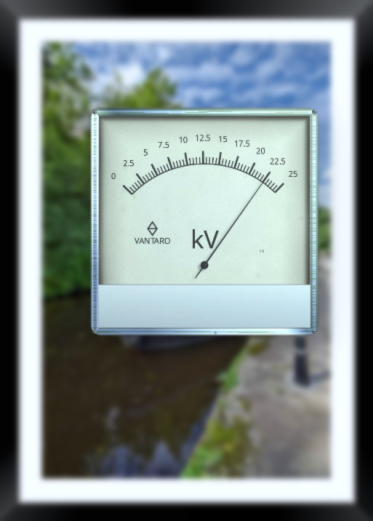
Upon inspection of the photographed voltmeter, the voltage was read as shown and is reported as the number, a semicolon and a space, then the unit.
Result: 22.5; kV
